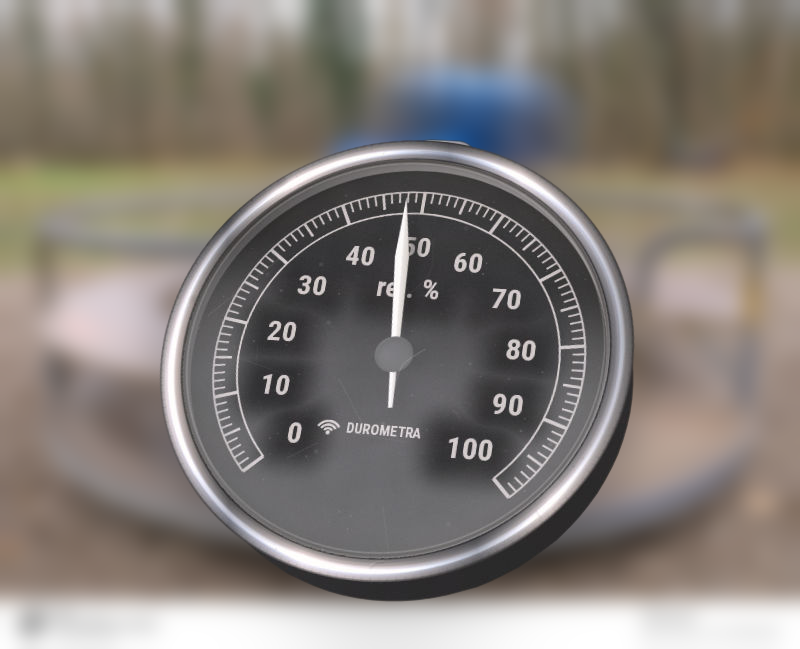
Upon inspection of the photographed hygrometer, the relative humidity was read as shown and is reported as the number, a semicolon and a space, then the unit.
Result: 48; %
